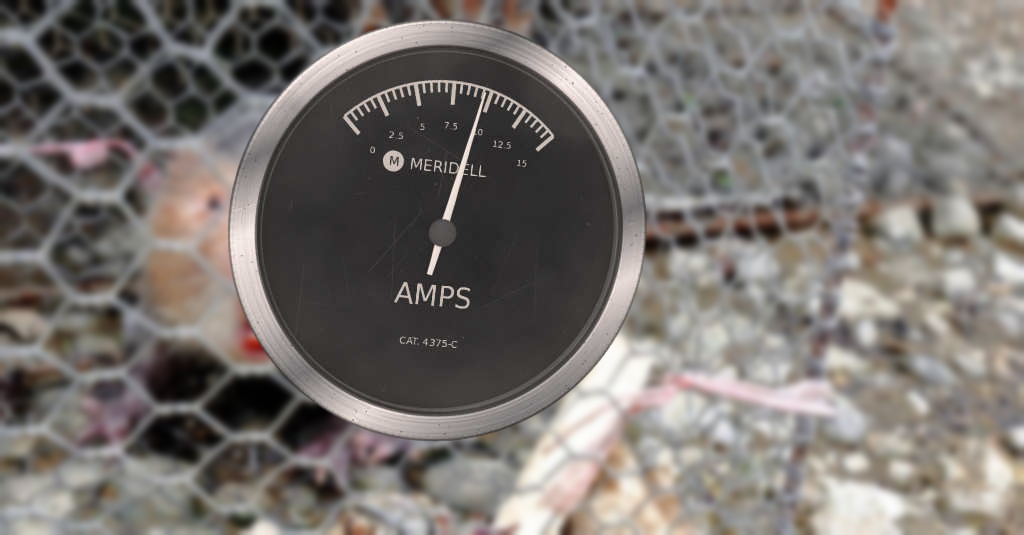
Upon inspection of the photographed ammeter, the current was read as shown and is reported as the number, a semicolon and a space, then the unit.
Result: 9.5; A
